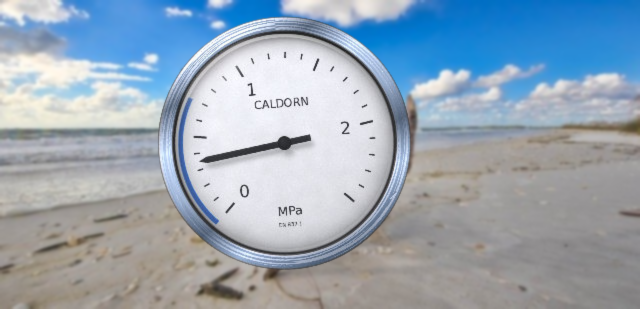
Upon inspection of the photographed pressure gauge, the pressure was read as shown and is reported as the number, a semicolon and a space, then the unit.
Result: 0.35; MPa
